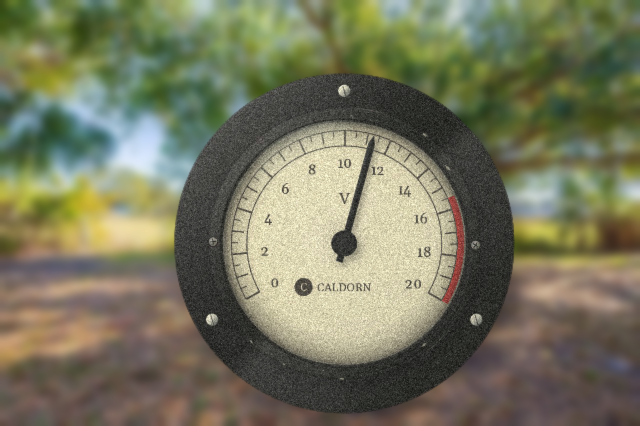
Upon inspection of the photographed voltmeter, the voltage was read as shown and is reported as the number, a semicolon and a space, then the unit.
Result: 11.25; V
